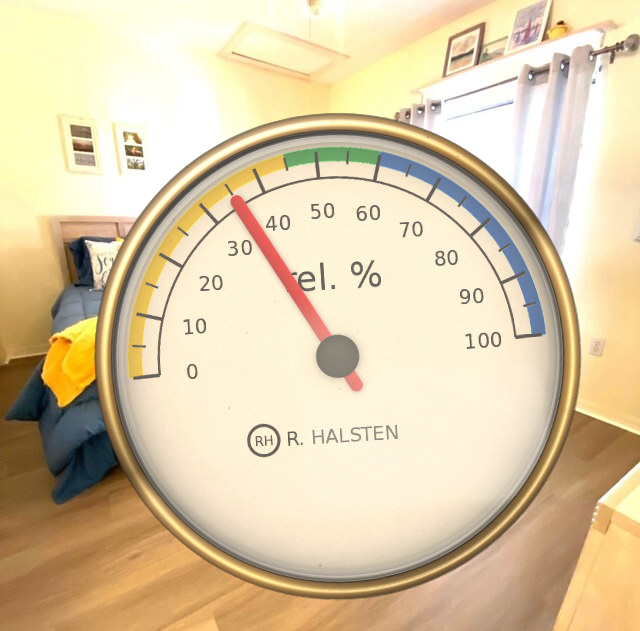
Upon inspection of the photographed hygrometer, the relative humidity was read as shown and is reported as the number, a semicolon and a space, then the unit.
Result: 35; %
